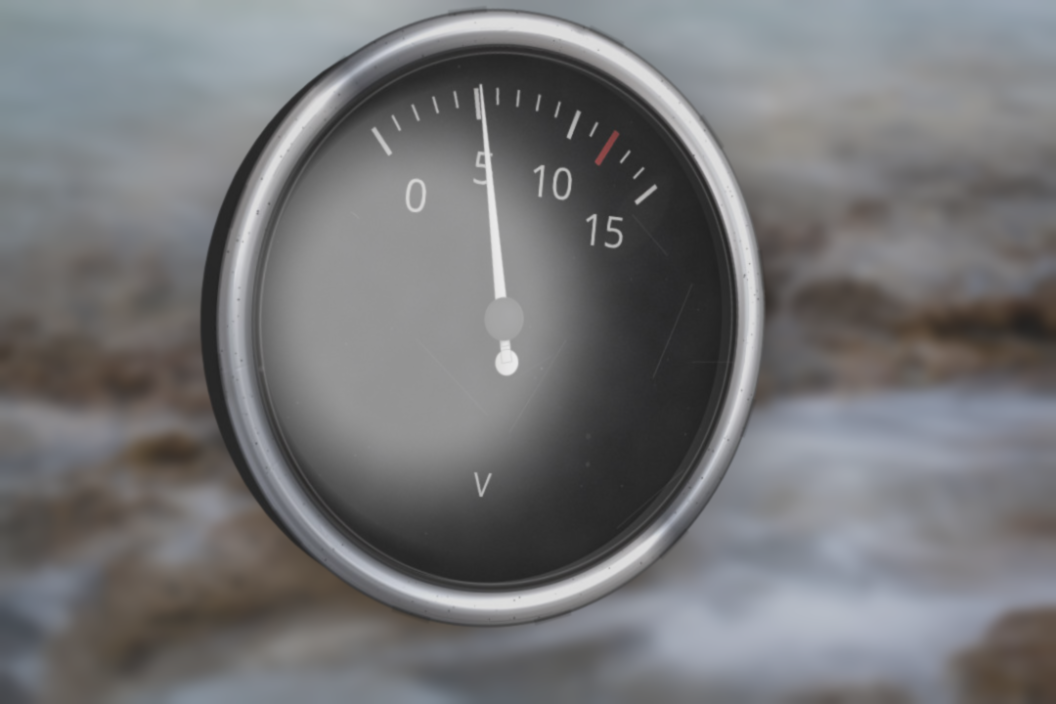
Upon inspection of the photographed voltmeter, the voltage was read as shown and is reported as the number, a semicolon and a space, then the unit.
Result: 5; V
